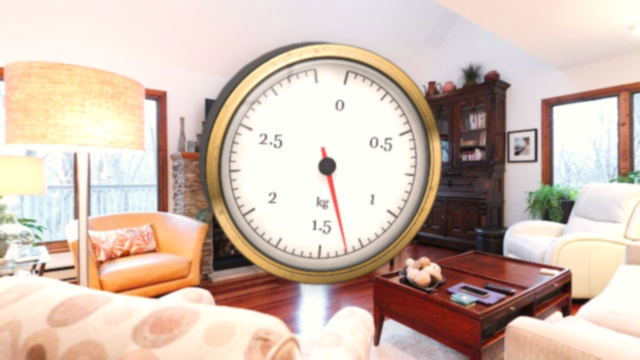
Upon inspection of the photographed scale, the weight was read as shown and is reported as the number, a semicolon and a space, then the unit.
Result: 1.35; kg
